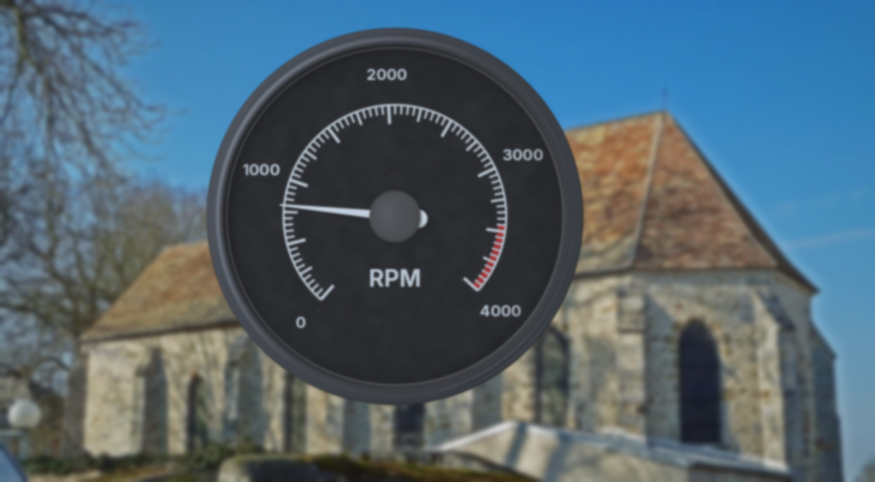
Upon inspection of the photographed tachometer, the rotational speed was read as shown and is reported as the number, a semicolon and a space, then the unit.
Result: 800; rpm
